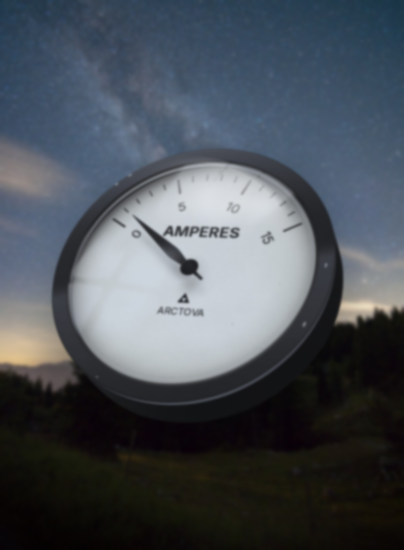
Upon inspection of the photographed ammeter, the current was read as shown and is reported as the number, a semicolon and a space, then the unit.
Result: 1; A
